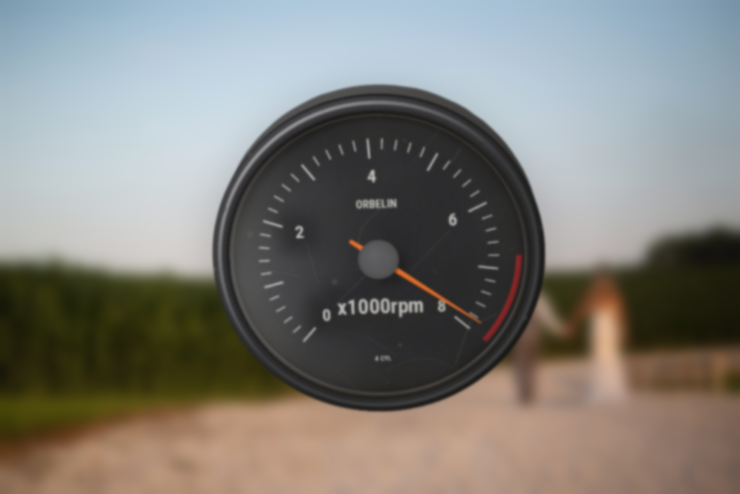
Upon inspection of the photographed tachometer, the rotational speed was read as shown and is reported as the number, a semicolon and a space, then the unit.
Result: 7800; rpm
